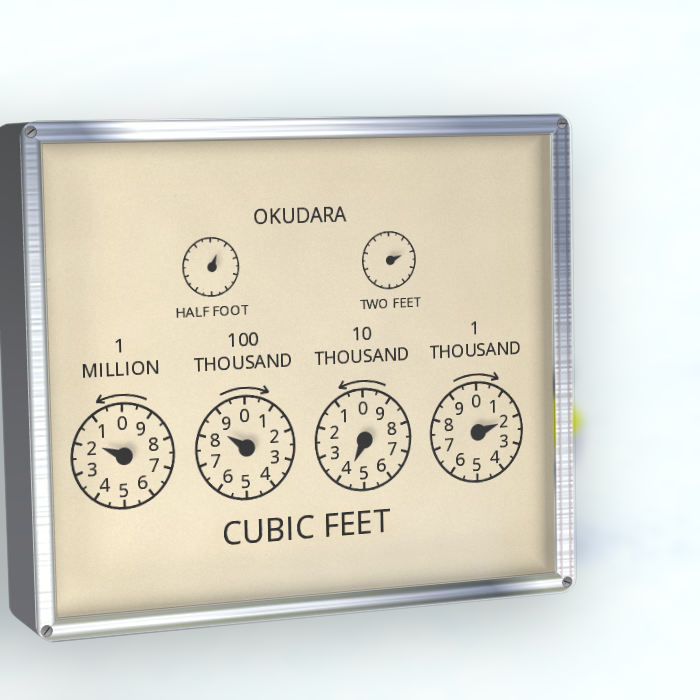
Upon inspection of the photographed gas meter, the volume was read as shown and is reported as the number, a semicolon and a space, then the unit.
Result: 184200; ft³
